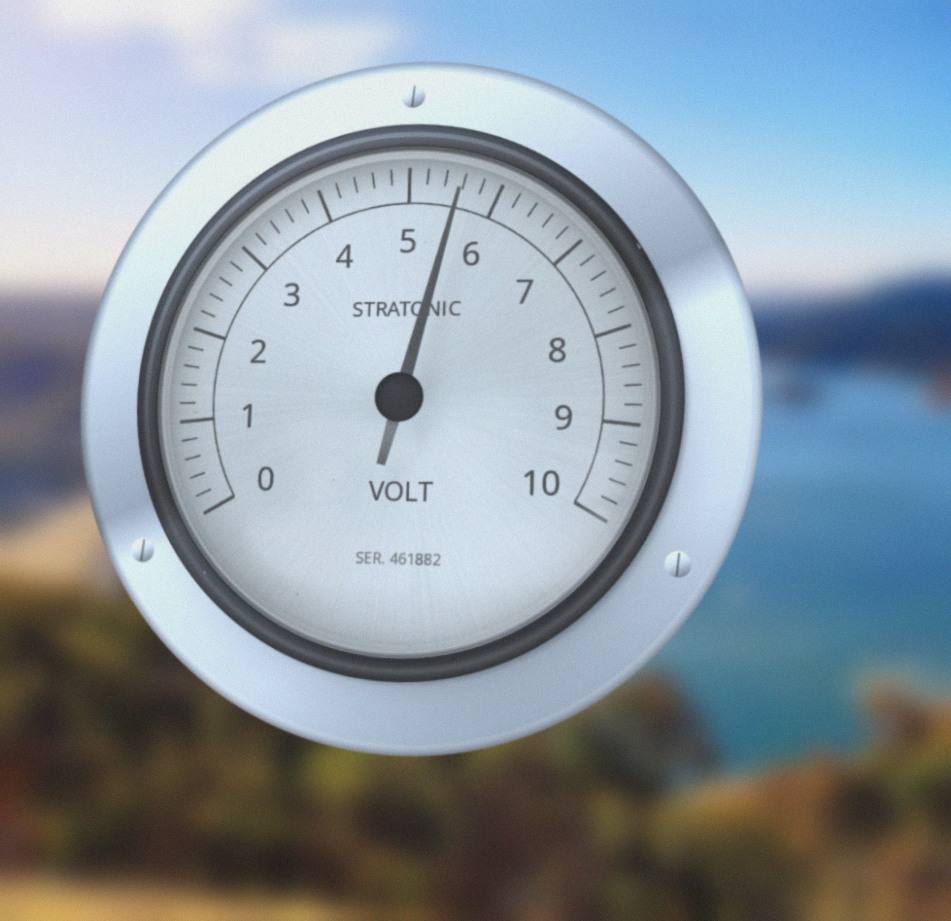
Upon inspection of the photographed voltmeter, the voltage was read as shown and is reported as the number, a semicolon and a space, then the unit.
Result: 5.6; V
